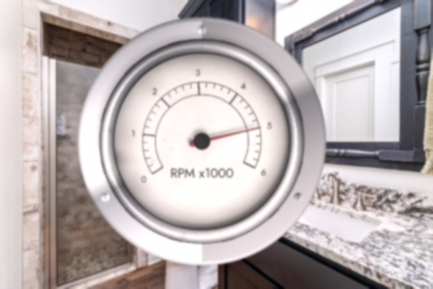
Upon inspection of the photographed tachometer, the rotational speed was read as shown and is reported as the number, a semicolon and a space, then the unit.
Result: 5000; rpm
